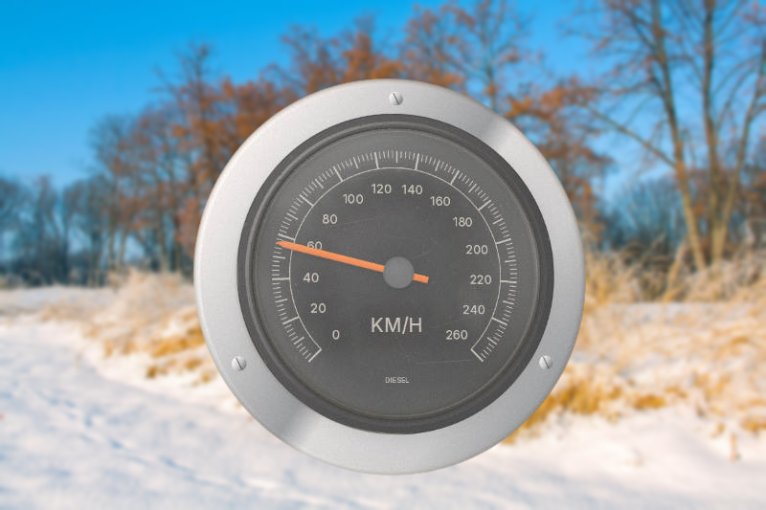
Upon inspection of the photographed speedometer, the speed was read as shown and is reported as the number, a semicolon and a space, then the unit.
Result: 56; km/h
